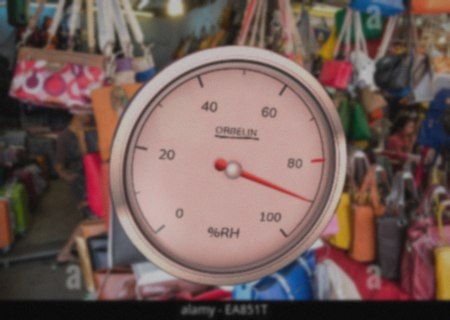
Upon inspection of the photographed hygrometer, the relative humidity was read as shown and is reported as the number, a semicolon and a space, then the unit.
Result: 90; %
